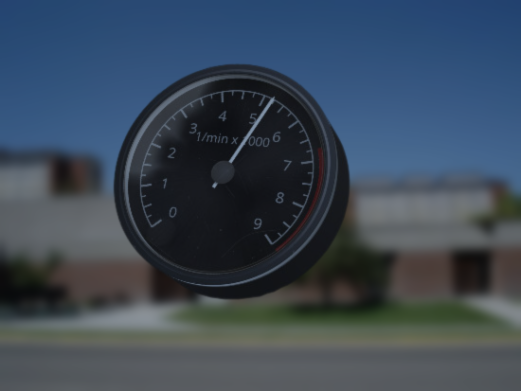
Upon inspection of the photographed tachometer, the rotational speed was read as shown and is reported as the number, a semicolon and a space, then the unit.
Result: 5250; rpm
